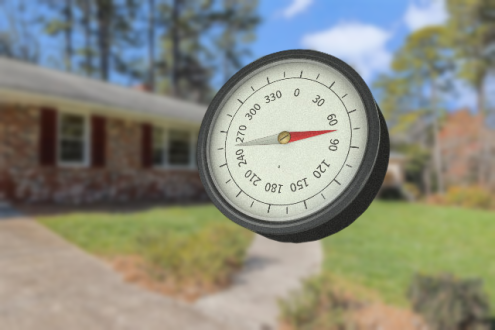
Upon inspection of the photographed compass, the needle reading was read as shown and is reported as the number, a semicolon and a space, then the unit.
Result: 75; °
